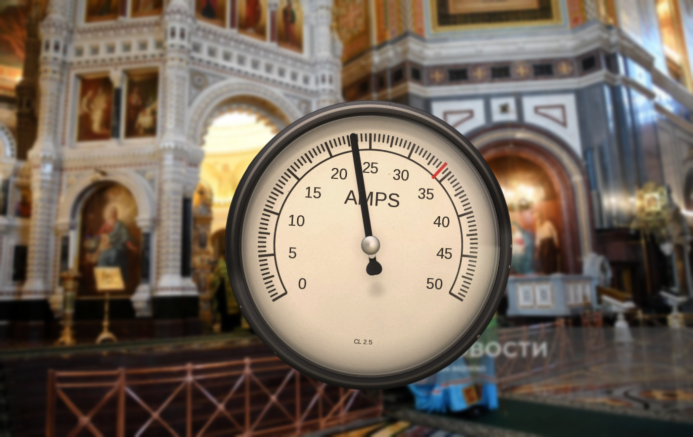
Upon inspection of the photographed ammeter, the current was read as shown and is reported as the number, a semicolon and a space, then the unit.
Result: 23; A
